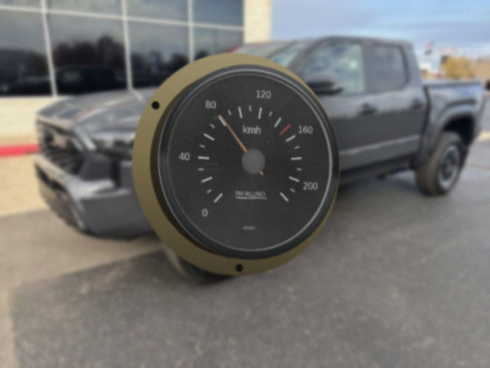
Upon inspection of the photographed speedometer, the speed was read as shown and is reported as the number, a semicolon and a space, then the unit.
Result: 80; km/h
